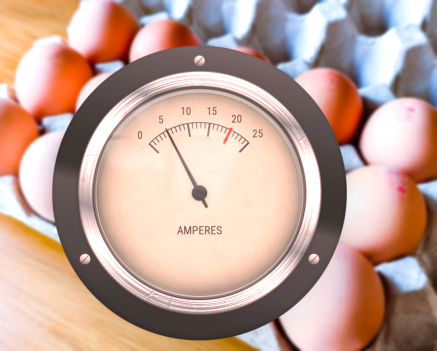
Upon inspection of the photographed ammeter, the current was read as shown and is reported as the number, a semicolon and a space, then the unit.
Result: 5; A
